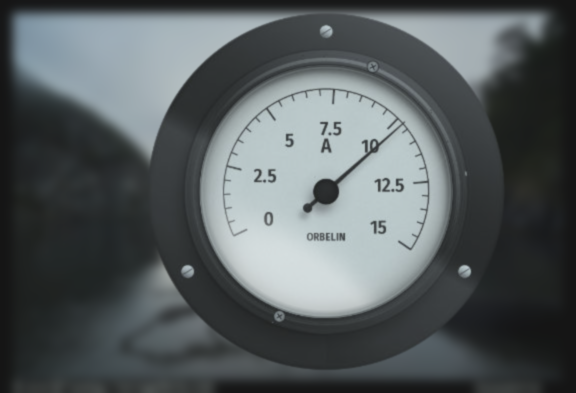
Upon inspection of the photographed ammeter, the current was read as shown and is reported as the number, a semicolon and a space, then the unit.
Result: 10.25; A
